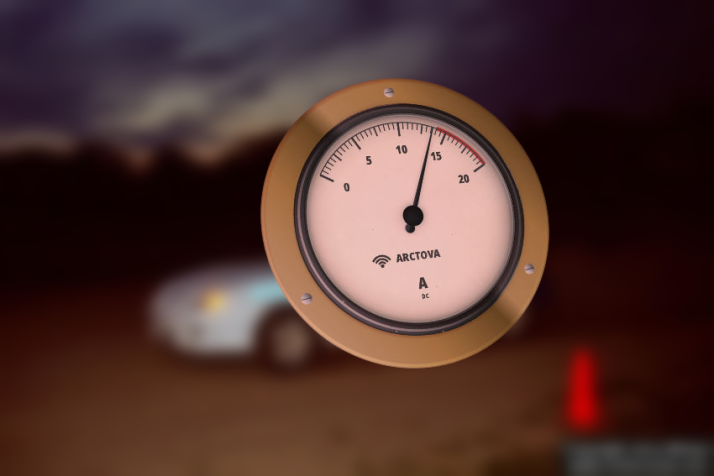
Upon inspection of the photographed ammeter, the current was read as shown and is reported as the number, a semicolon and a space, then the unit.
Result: 13.5; A
